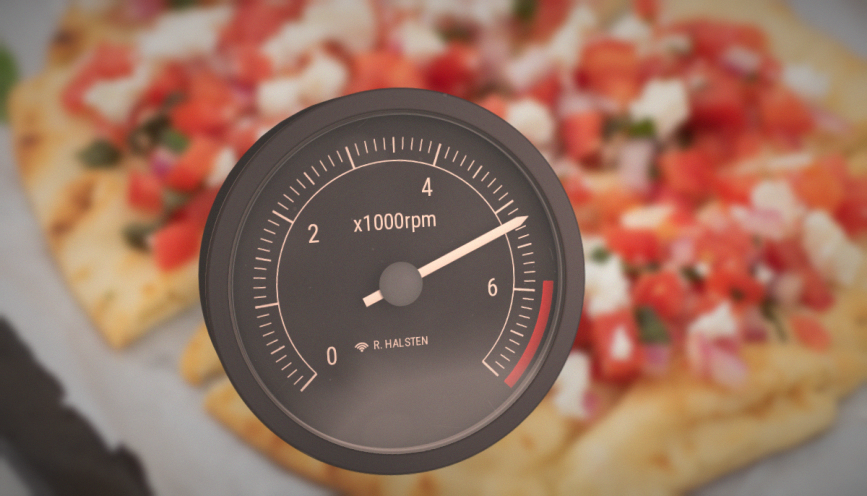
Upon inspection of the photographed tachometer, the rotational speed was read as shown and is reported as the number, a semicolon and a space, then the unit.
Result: 5200; rpm
